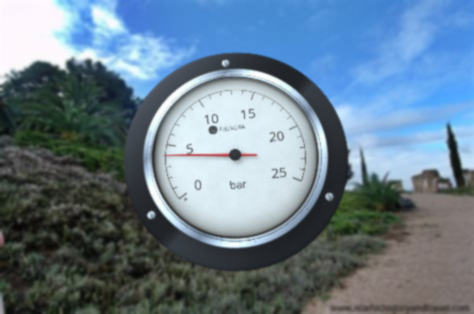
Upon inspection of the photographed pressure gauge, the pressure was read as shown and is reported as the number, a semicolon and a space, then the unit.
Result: 4; bar
